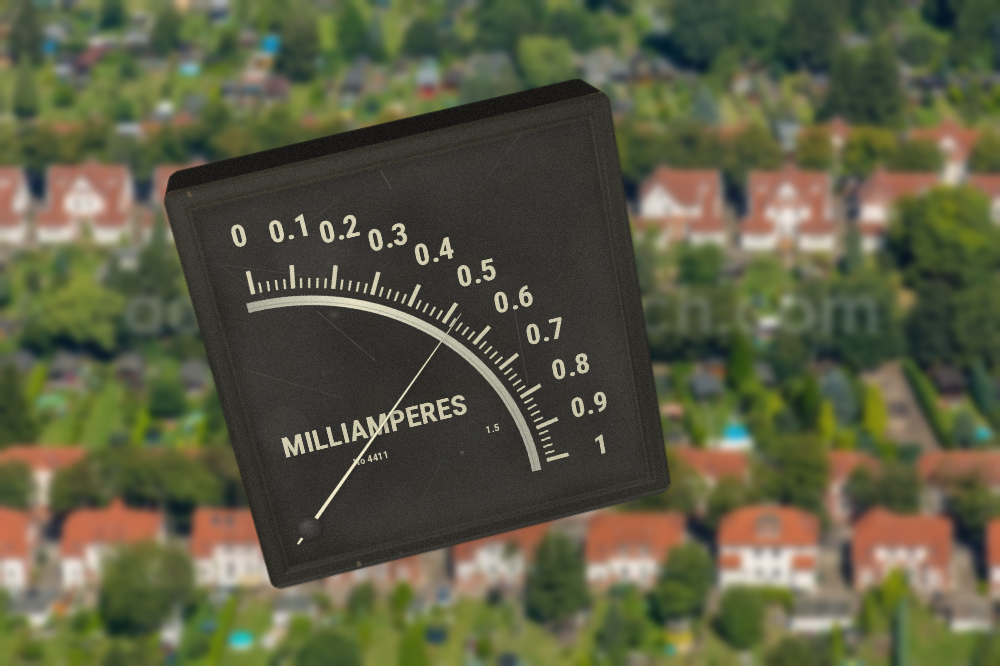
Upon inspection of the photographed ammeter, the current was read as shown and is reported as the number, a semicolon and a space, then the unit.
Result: 0.52; mA
